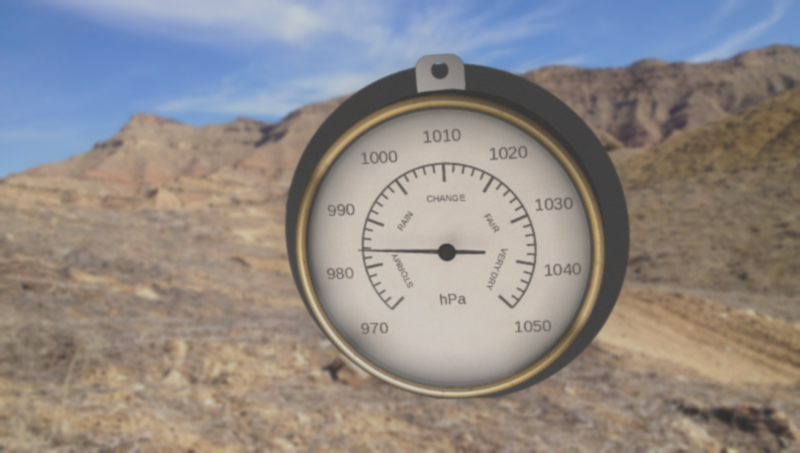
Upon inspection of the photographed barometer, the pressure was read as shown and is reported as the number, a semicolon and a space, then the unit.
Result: 984; hPa
